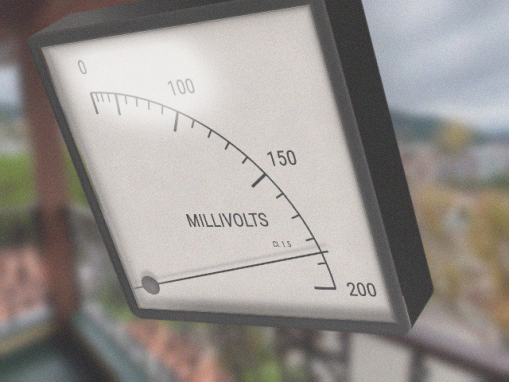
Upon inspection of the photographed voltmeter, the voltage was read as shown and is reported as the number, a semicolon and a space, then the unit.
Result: 185; mV
